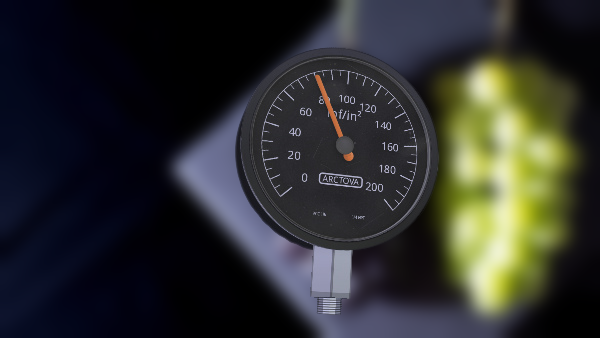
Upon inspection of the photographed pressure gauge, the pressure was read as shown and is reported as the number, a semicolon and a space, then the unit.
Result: 80; psi
